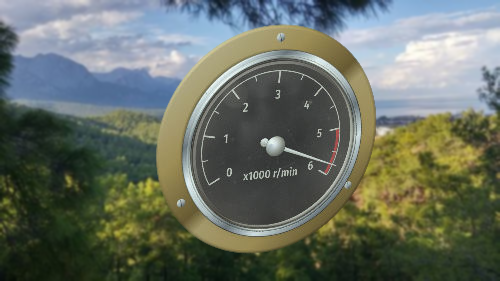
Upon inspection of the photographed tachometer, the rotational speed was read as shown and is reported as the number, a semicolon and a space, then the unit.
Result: 5750; rpm
